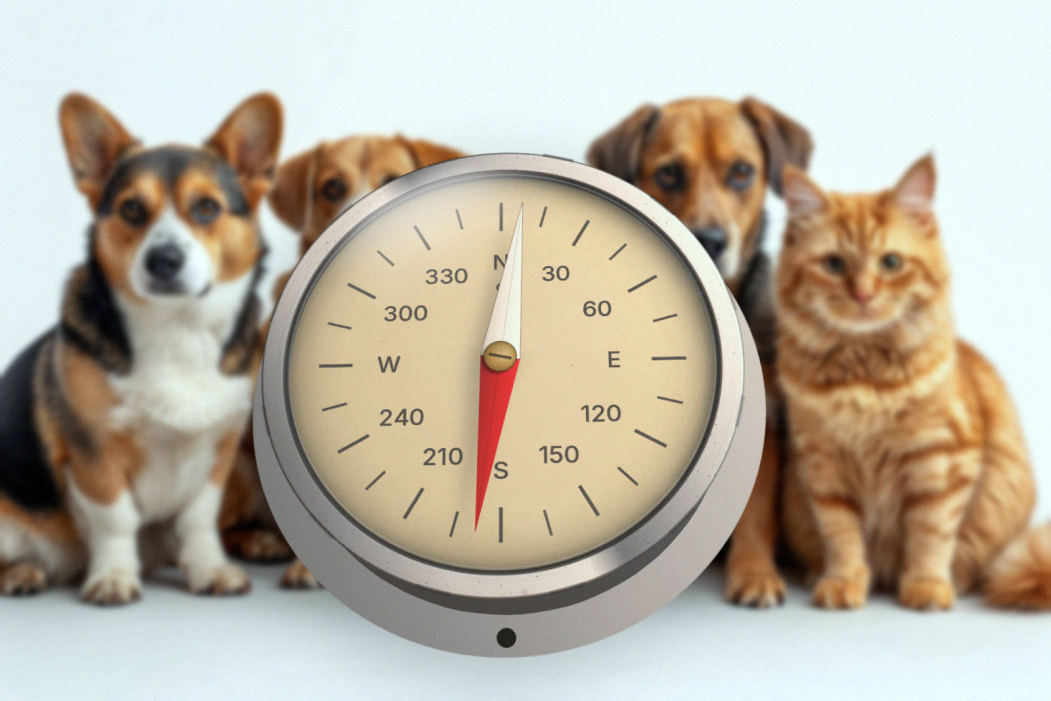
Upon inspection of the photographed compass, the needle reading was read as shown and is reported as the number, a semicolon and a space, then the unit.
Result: 187.5; °
